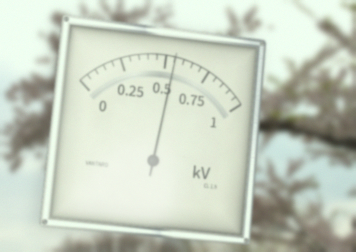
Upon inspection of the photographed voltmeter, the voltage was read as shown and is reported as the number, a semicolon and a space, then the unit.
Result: 0.55; kV
